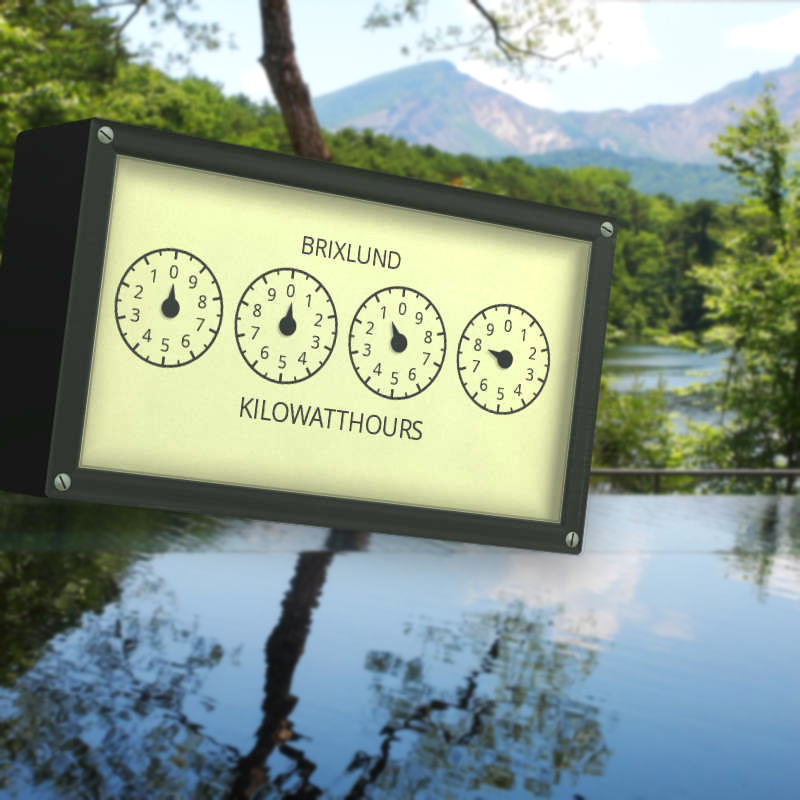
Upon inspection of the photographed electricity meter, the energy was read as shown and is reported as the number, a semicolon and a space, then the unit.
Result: 8; kWh
